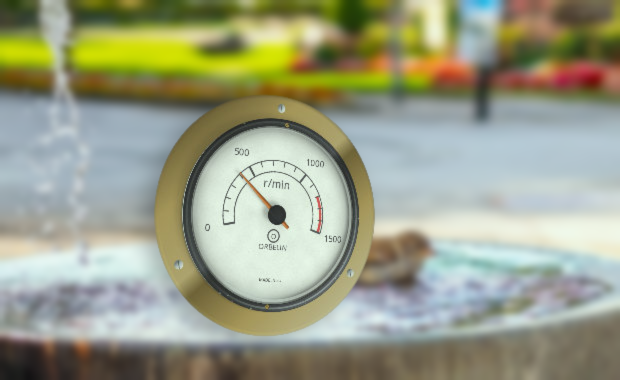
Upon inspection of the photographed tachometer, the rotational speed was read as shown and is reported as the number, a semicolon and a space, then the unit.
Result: 400; rpm
